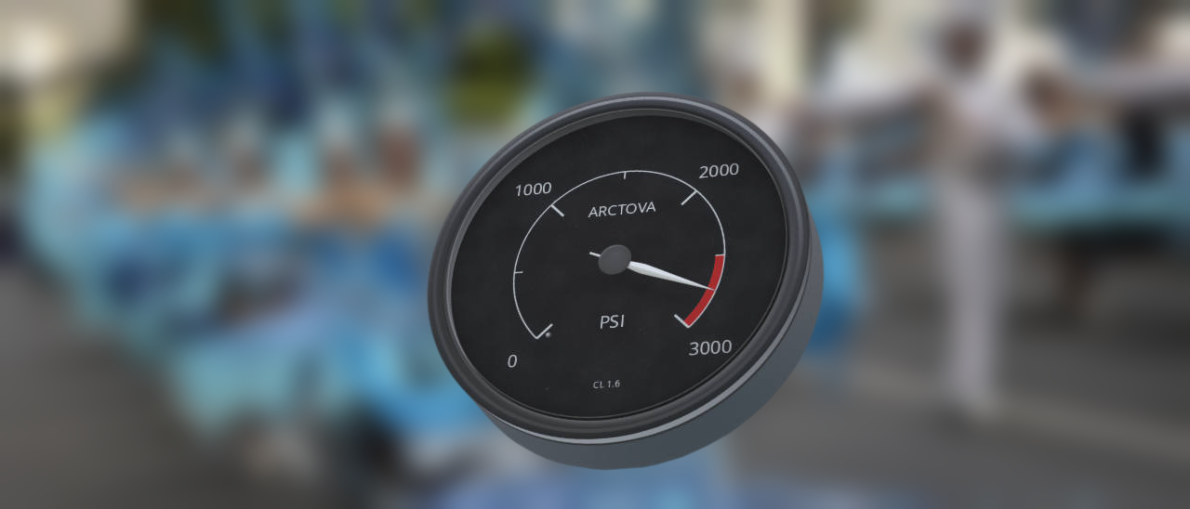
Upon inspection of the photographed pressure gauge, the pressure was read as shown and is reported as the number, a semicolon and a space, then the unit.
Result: 2750; psi
